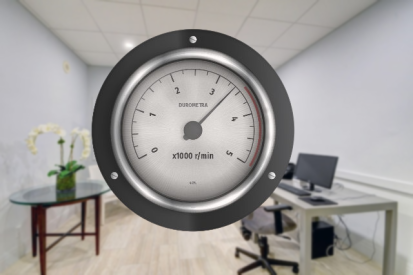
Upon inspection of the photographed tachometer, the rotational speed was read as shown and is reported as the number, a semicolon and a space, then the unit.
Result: 3375; rpm
